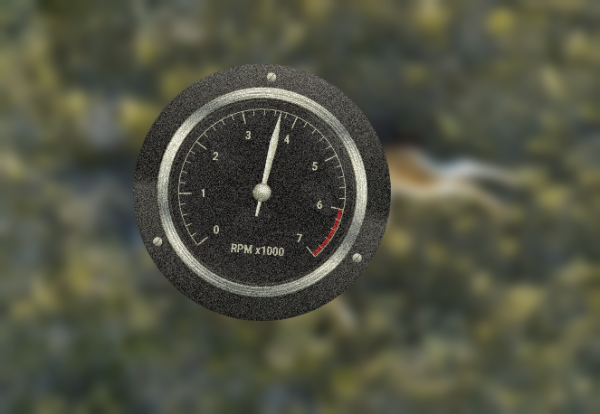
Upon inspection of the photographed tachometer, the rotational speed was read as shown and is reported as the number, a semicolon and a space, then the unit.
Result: 3700; rpm
